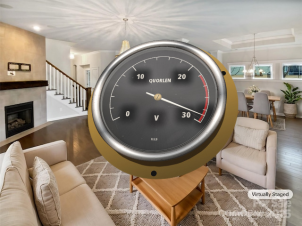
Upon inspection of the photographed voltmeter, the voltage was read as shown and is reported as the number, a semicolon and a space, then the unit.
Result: 29; V
